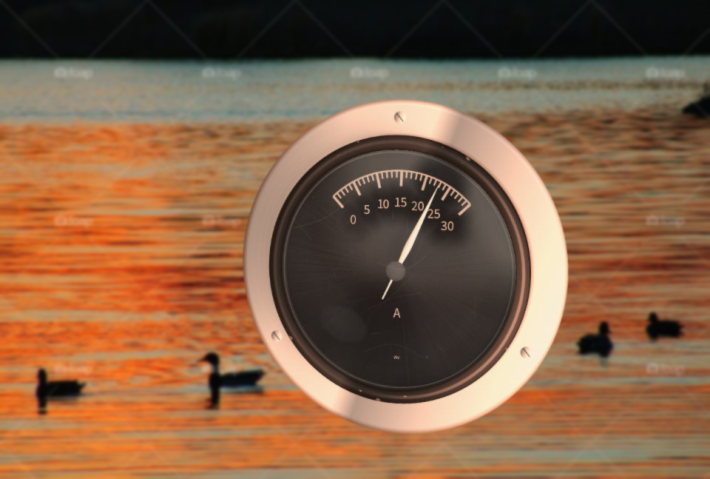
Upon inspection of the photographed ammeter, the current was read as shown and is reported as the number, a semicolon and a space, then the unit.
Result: 23; A
